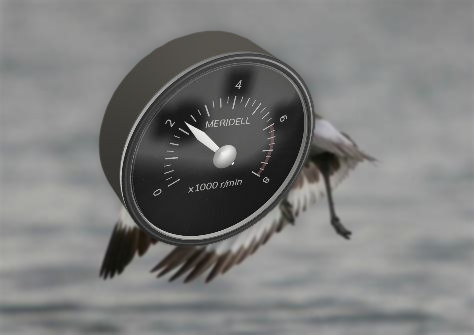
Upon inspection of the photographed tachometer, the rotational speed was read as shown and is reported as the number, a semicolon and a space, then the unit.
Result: 2250; rpm
